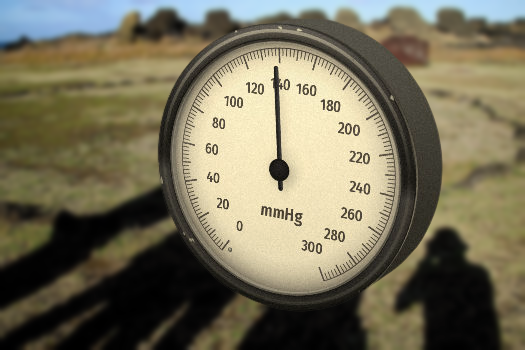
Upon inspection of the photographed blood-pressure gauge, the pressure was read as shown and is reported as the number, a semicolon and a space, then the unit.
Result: 140; mmHg
